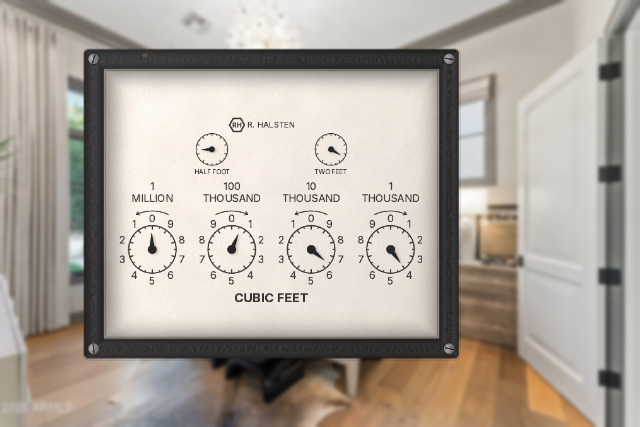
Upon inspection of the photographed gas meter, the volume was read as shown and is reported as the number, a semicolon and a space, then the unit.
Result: 6400; ft³
